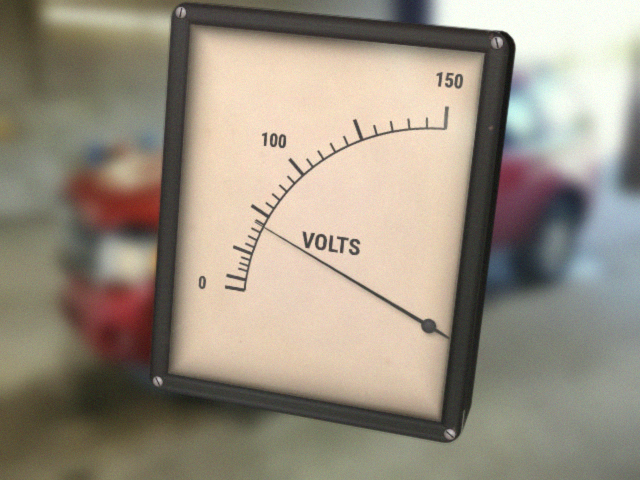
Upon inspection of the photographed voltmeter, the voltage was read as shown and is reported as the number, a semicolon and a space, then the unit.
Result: 70; V
